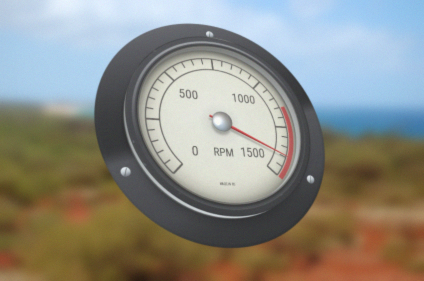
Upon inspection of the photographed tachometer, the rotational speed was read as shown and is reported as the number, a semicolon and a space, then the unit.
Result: 1400; rpm
